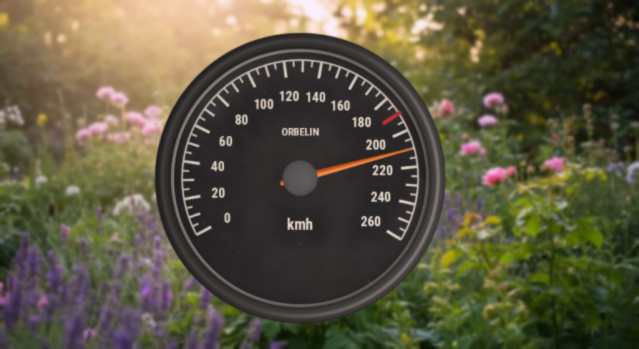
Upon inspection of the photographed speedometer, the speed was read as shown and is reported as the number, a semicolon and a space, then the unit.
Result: 210; km/h
